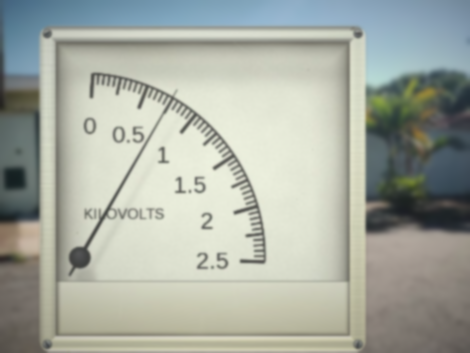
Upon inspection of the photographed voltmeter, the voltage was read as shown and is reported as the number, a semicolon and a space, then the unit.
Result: 0.75; kV
